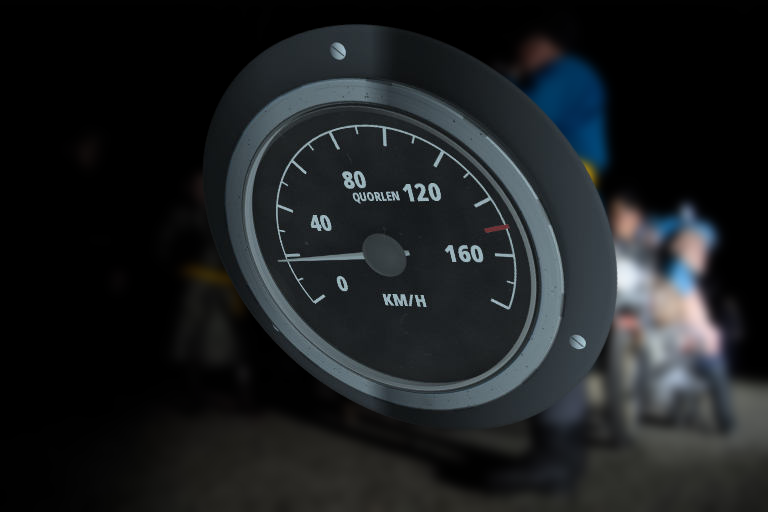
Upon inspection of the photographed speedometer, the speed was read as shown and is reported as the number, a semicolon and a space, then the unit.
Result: 20; km/h
